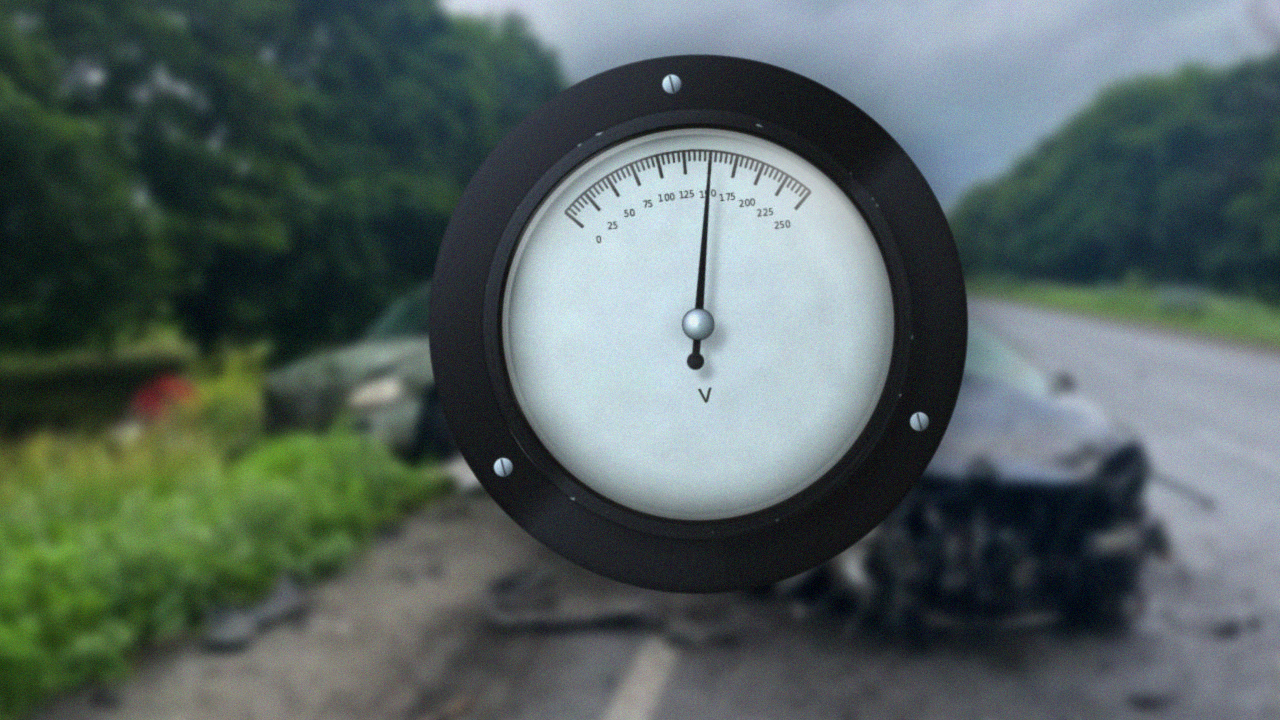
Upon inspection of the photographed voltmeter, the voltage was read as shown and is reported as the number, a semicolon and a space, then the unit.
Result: 150; V
